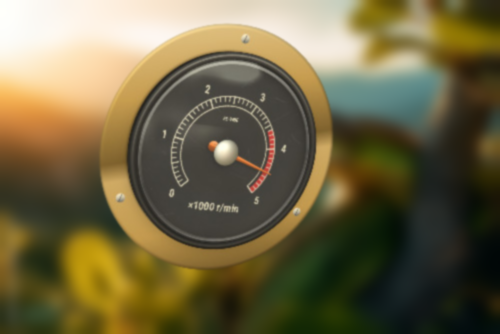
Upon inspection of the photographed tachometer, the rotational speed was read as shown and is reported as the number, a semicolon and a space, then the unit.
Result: 4500; rpm
